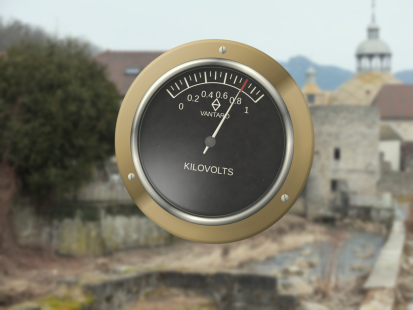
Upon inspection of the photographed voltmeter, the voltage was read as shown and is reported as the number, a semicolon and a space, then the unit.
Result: 0.8; kV
